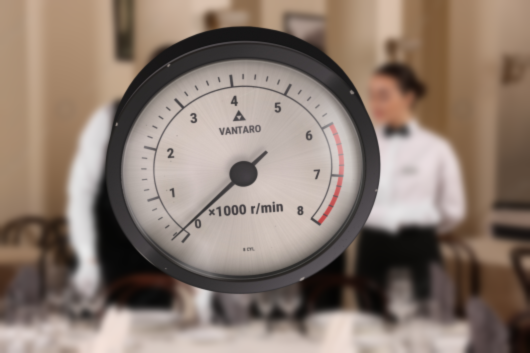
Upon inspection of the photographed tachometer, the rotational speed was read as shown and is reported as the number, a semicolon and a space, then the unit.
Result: 200; rpm
